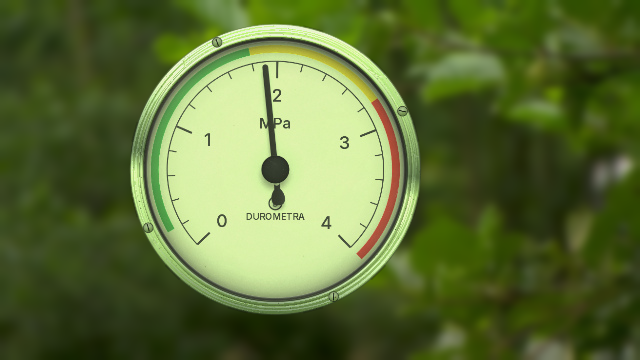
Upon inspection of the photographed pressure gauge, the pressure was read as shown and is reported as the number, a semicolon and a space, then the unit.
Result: 1.9; MPa
